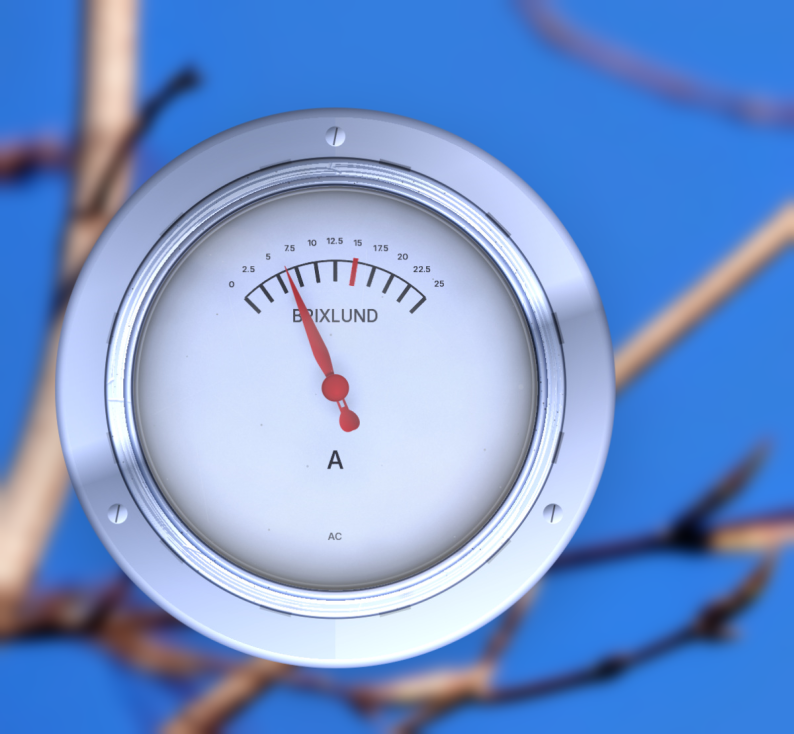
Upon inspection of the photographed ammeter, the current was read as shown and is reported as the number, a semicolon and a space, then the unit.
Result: 6.25; A
